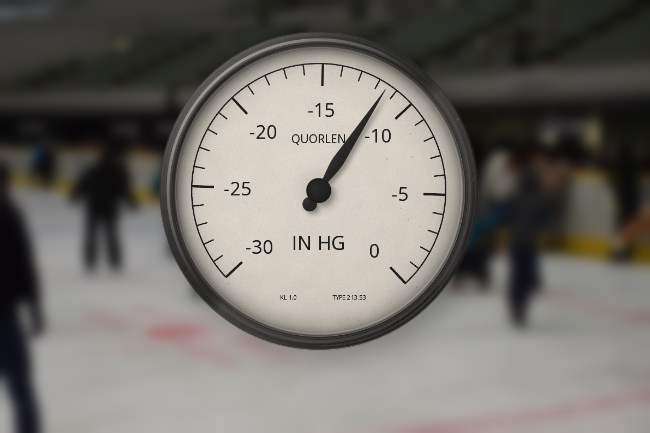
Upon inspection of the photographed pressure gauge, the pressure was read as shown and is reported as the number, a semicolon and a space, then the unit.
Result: -11.5; inHg
